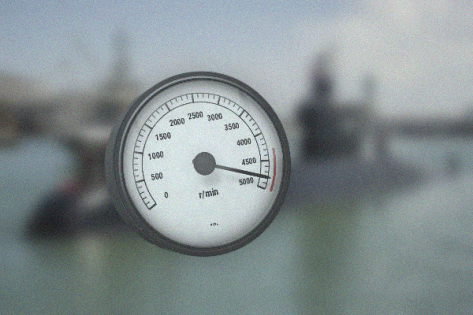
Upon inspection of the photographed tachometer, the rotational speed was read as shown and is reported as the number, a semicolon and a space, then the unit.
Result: 4800; rpm
